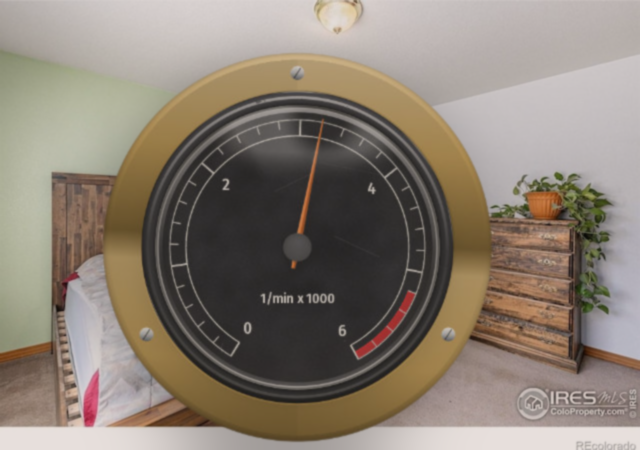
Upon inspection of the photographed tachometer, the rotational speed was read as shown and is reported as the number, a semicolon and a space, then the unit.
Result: 3200; rpm
